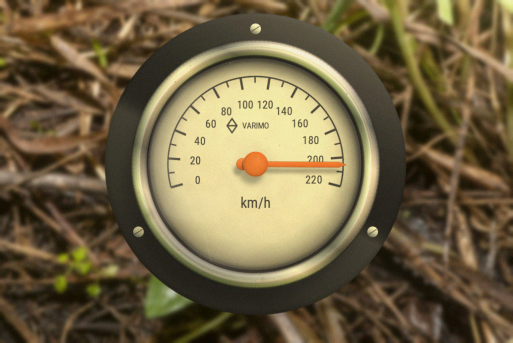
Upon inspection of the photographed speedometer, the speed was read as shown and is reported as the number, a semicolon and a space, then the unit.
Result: 205; km/h
